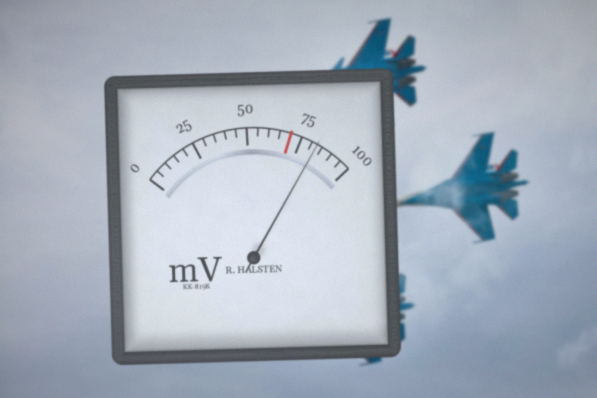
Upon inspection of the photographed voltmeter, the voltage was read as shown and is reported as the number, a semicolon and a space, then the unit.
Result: 82.5; mV
